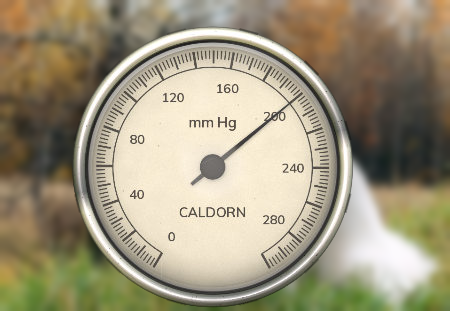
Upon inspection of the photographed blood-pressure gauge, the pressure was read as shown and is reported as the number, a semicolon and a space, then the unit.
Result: 200; mmHg
